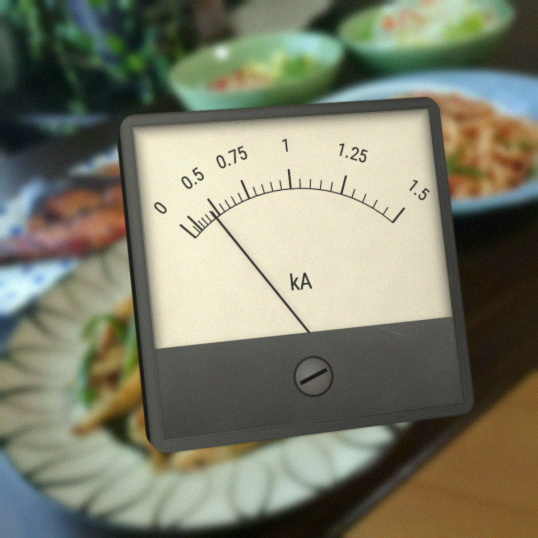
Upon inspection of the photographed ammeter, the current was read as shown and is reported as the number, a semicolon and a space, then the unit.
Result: 0.45; kA
